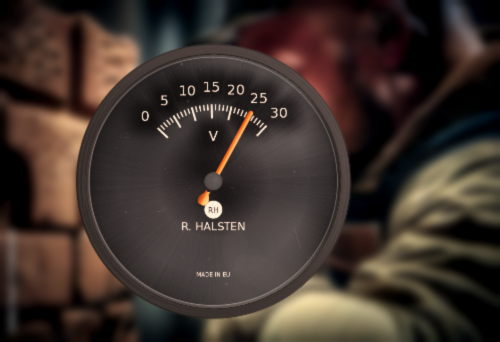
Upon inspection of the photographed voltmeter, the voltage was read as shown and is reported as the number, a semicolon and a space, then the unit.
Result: 25; V
